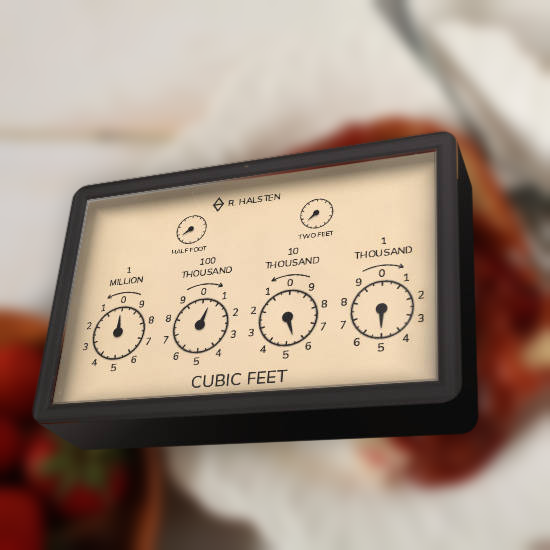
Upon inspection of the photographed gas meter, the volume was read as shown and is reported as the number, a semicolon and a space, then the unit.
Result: 5500; ft³
